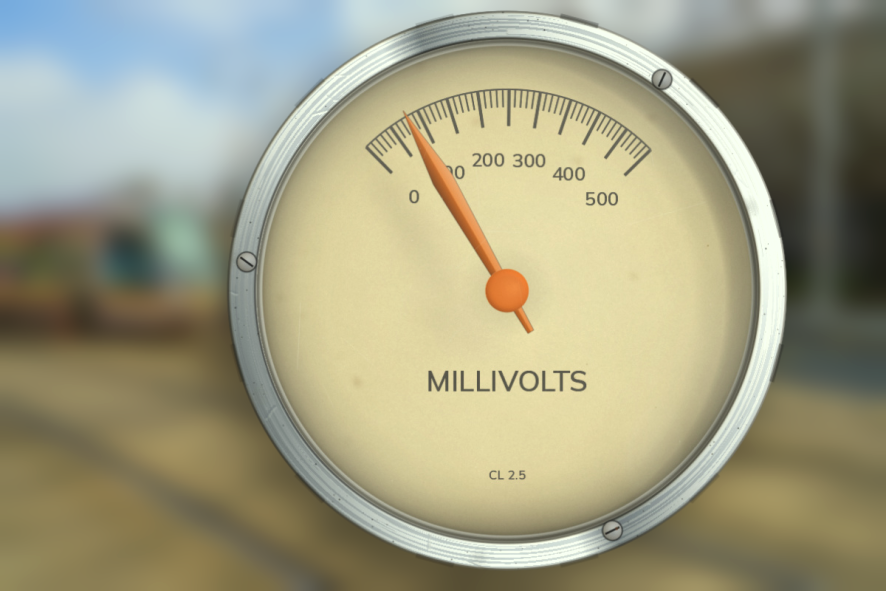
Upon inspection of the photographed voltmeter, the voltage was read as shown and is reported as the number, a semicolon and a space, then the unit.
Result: 80; mV
